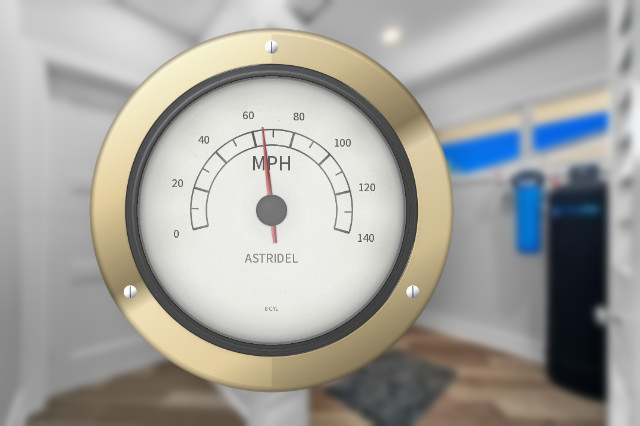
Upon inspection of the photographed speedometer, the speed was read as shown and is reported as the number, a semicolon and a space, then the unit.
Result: 65; mph
